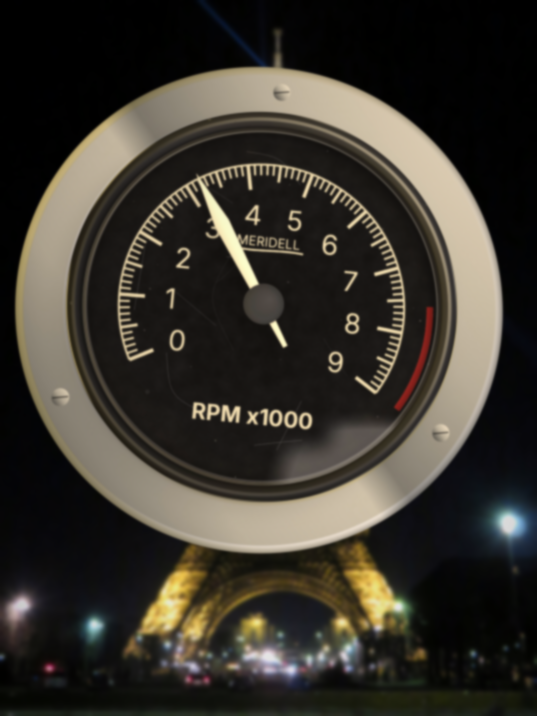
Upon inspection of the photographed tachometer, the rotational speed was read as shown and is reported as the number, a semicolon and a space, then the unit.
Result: 3200; rpm
